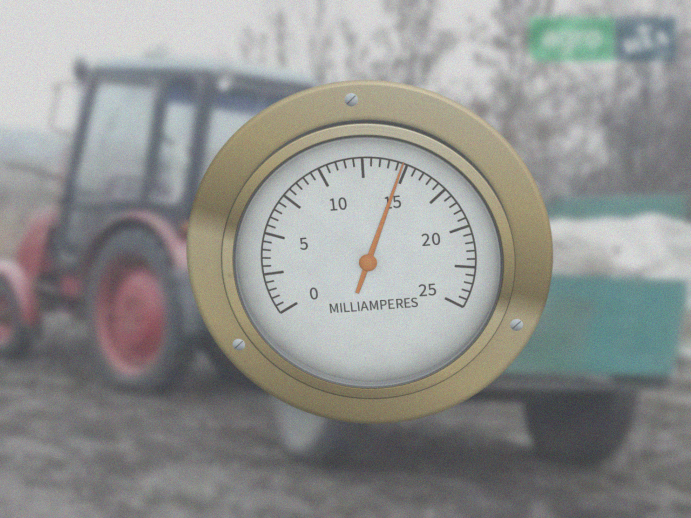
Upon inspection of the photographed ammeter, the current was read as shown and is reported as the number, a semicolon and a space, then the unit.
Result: 14.75; mA
